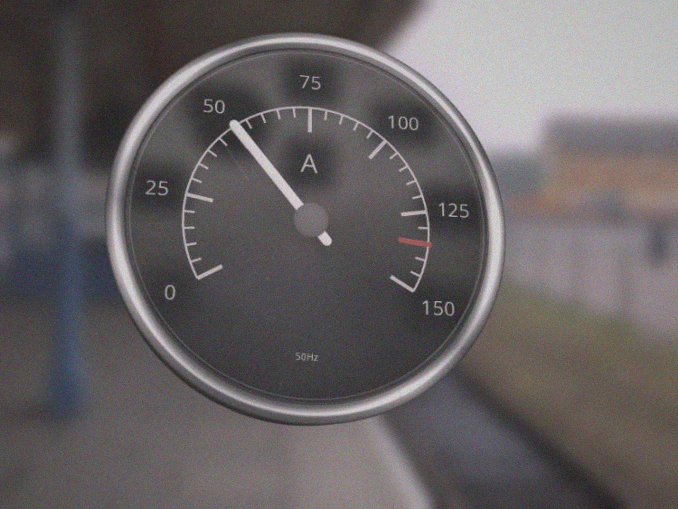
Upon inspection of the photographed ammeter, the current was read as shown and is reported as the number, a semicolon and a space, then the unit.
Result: 50; A
